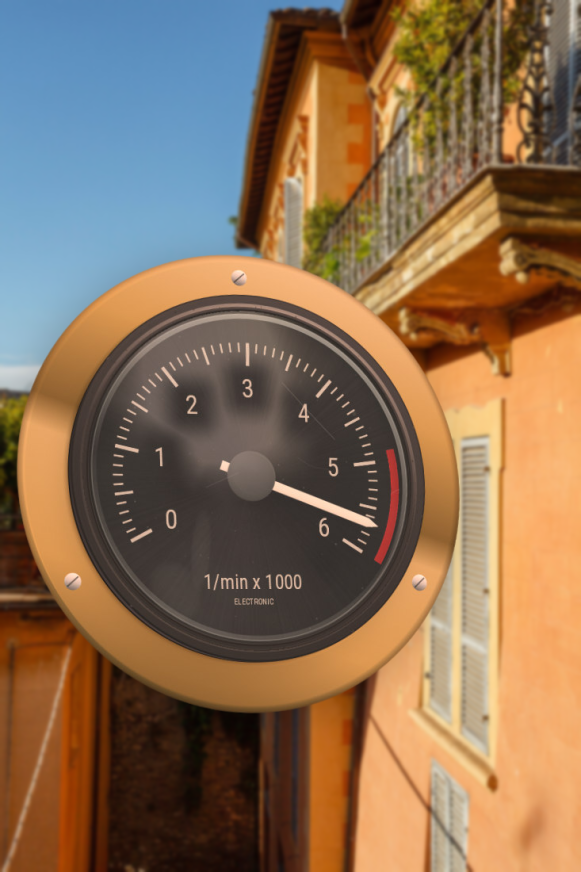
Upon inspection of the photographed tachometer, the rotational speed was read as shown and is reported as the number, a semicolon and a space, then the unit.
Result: 5700; rpm
